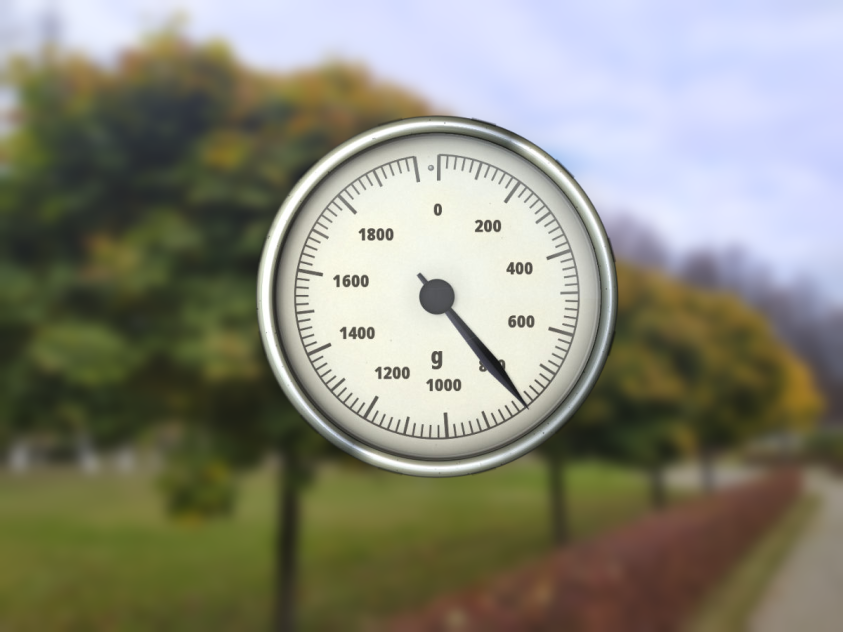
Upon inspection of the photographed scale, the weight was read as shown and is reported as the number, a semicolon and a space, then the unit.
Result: 800; g
